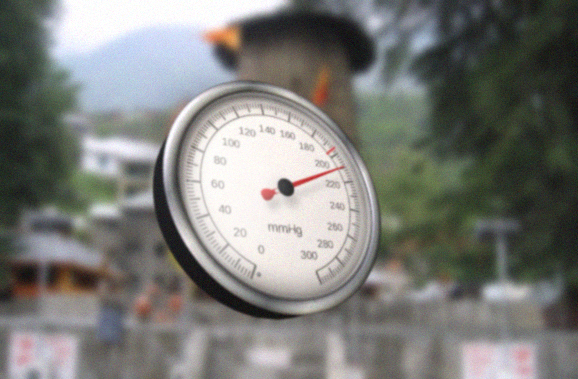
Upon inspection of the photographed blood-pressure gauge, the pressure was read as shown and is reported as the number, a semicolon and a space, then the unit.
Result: 210; mmHg
